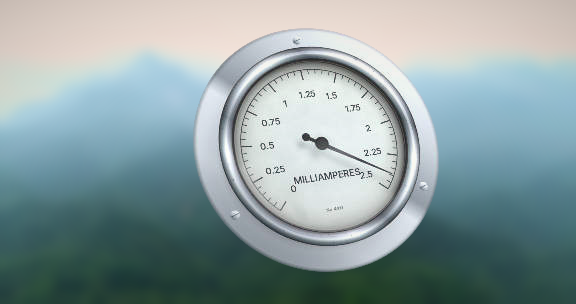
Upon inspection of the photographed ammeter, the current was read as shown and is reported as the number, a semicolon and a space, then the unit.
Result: 2.4; mA
